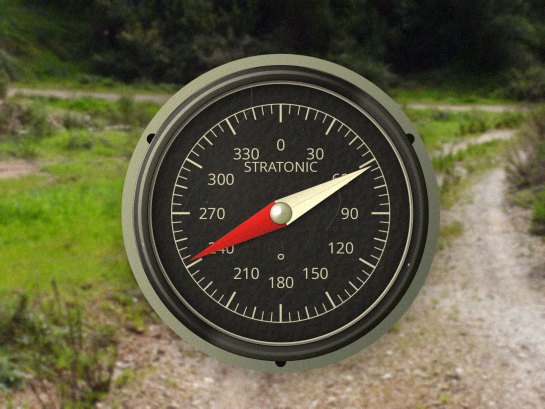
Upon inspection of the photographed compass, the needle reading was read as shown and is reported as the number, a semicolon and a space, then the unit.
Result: 242.5; °
